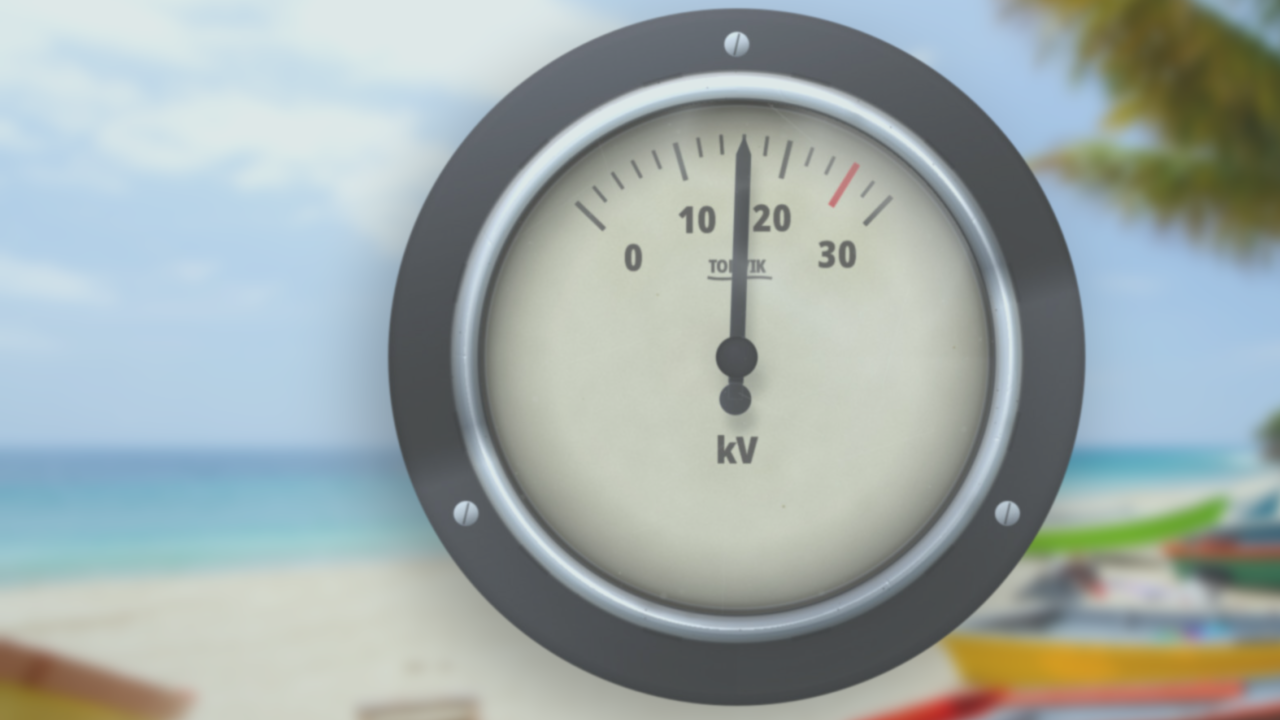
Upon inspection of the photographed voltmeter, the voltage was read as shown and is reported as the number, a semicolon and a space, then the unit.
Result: 16; kV
